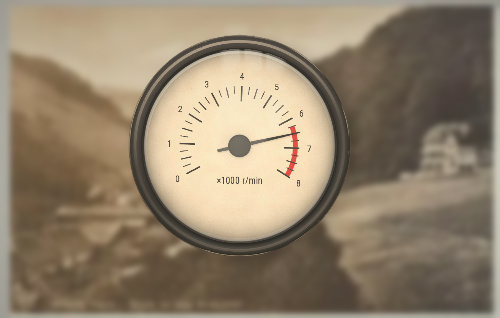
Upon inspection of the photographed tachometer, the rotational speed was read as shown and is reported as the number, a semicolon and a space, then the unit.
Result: 6500; rpm
